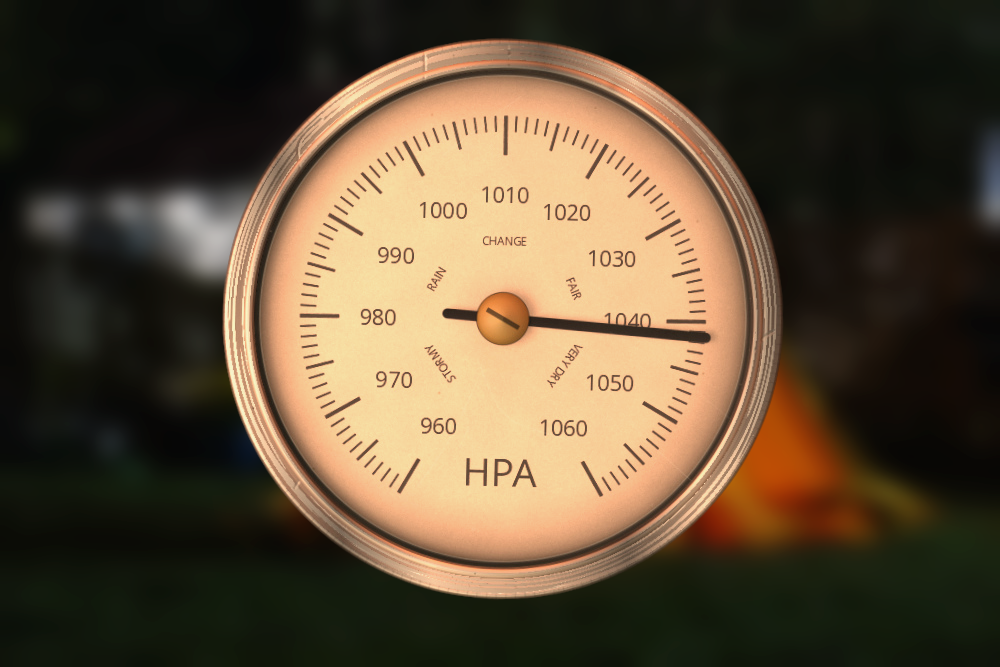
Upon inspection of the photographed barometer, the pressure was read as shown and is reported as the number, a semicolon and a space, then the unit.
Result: 1041.5; hPa
